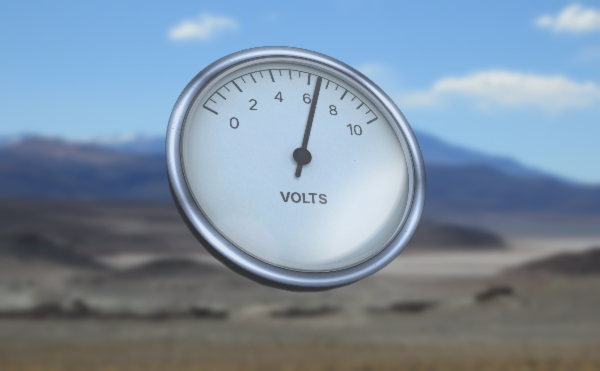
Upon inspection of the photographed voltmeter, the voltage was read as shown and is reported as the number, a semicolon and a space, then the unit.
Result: 6.5; V
